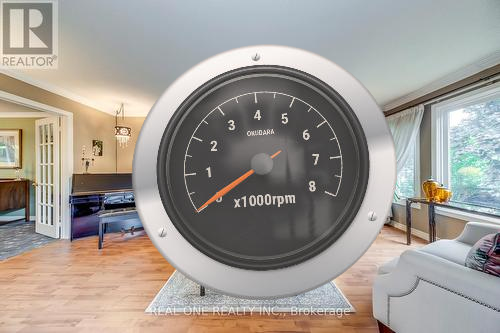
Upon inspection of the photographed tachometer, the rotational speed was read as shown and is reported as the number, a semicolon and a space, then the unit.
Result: 0; rpm
